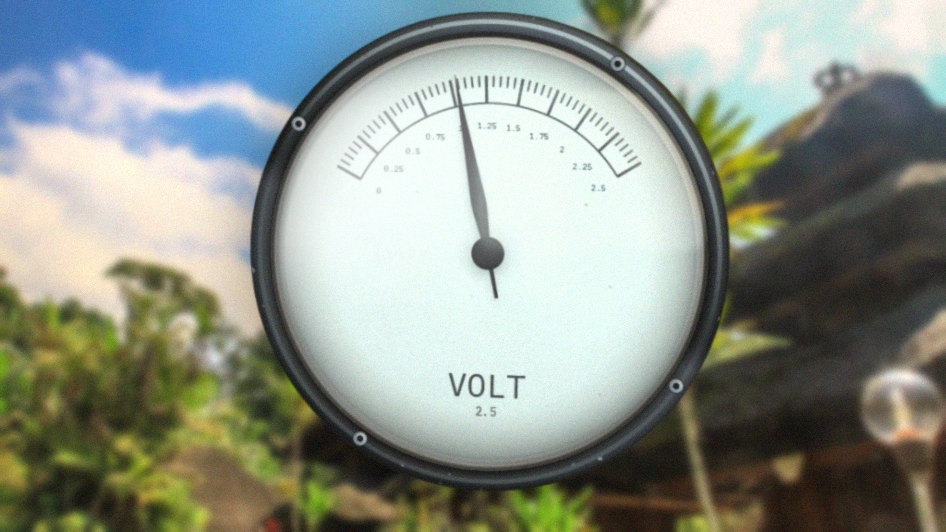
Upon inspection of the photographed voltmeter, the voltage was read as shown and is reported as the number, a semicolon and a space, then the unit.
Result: 1.05; V
